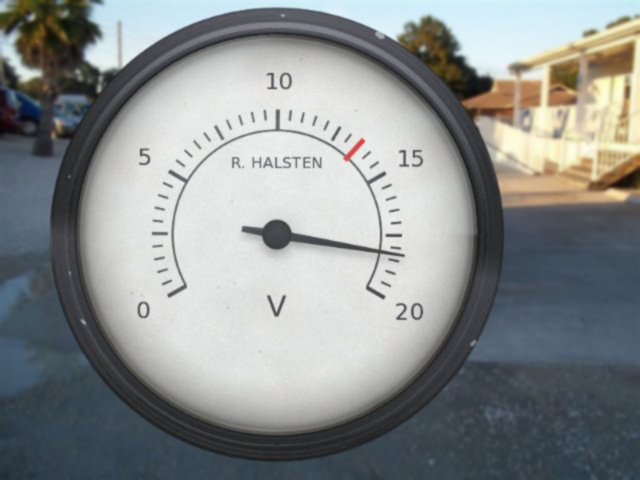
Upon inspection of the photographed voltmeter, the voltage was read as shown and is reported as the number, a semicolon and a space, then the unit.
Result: 18.25; V
